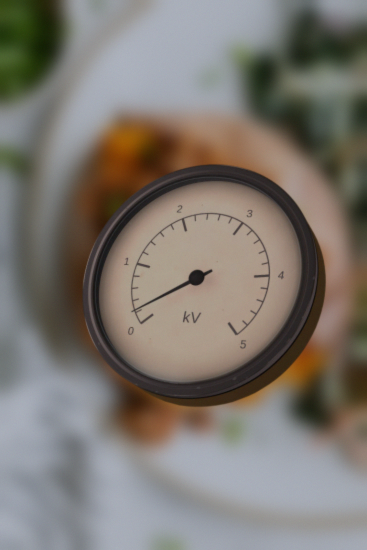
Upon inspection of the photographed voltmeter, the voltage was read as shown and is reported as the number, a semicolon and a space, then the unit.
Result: 0.2; kV
